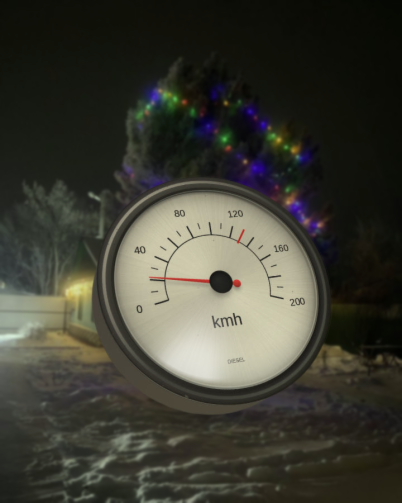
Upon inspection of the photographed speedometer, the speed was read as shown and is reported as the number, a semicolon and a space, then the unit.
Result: 20; km/h
